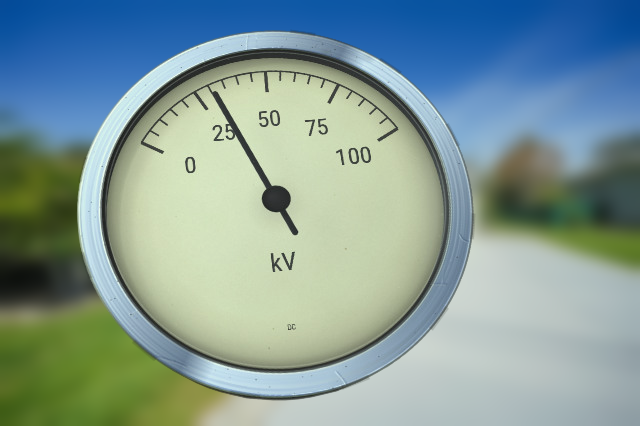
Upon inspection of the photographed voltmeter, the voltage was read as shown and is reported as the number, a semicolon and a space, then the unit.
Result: 30; kV
